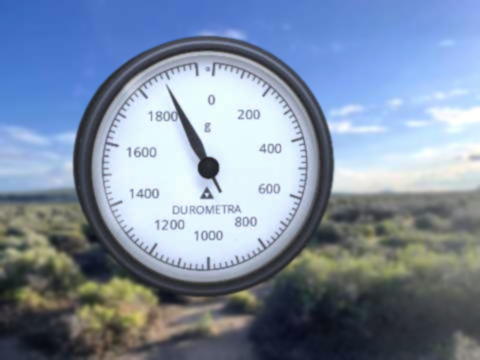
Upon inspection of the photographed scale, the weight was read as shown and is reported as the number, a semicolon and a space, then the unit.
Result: 1880; g
